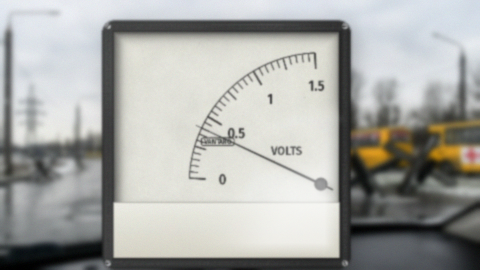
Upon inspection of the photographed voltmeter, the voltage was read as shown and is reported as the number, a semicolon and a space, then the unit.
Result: 0.4; V
